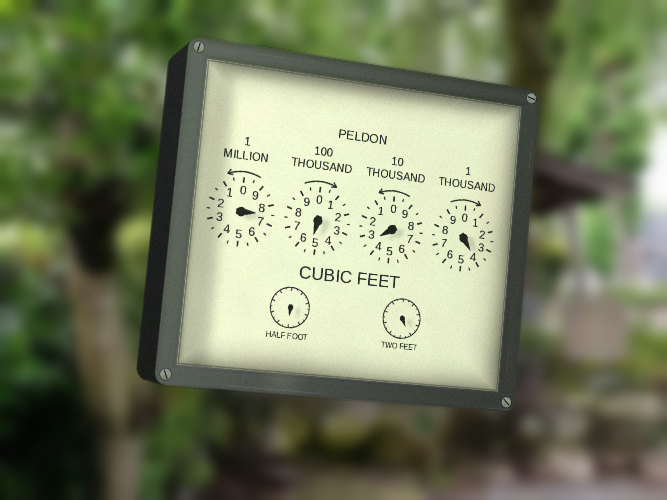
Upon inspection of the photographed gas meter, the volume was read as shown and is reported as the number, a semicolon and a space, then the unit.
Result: 753400; ft³
